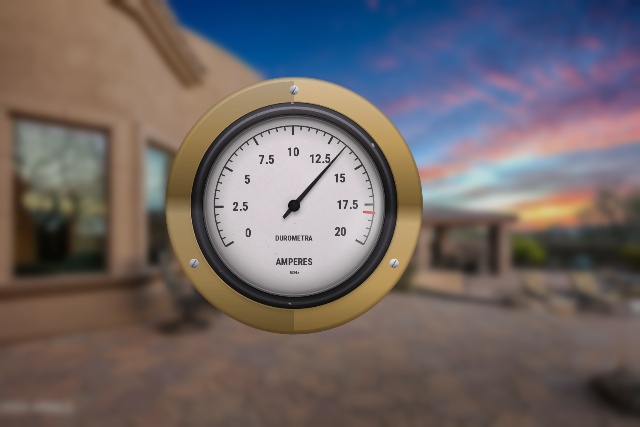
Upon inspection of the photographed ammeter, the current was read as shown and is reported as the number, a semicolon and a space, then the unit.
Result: 13.5; A
